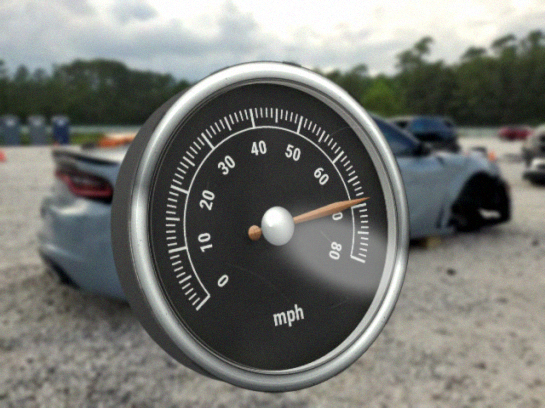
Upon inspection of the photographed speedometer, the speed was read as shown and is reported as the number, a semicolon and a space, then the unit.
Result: 69; mph
